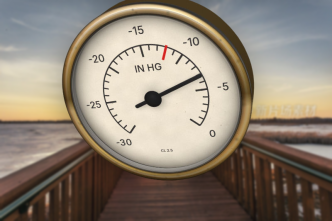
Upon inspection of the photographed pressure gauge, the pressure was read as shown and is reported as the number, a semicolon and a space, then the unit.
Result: -7; inHg
